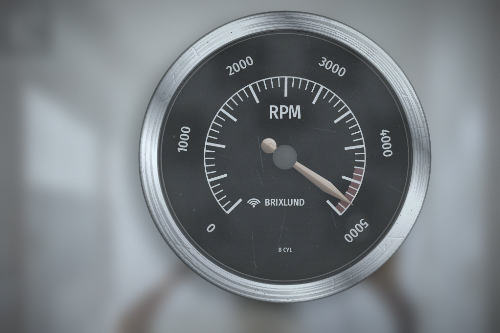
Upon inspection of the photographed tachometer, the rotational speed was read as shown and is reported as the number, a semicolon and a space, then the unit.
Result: 4800; rpm
